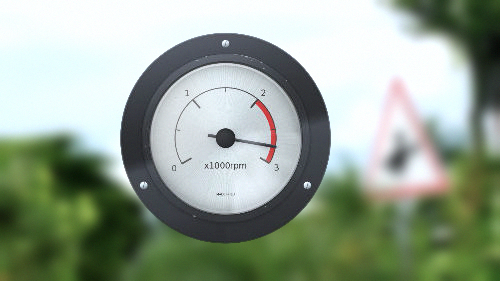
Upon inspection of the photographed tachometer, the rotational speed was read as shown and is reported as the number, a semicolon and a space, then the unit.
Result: 2750; rpm
